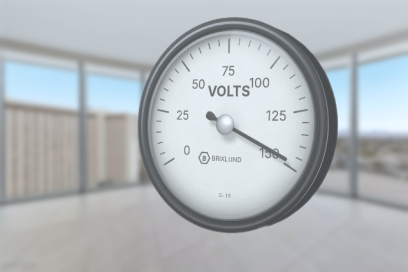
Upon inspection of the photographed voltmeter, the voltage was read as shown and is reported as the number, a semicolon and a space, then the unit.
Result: 147.5; V
